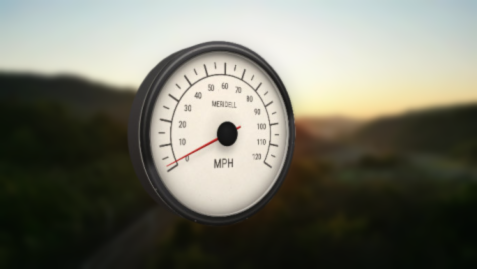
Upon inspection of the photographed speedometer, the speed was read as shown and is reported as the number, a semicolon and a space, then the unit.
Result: 2.5; mph
